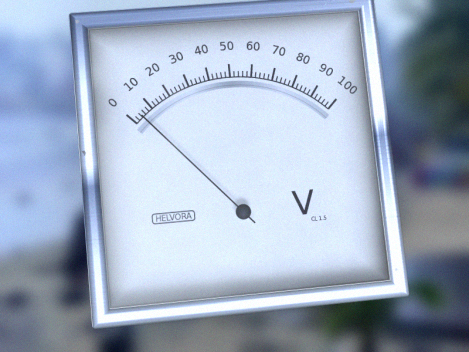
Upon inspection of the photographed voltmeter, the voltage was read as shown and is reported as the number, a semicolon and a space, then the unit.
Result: 4; V
